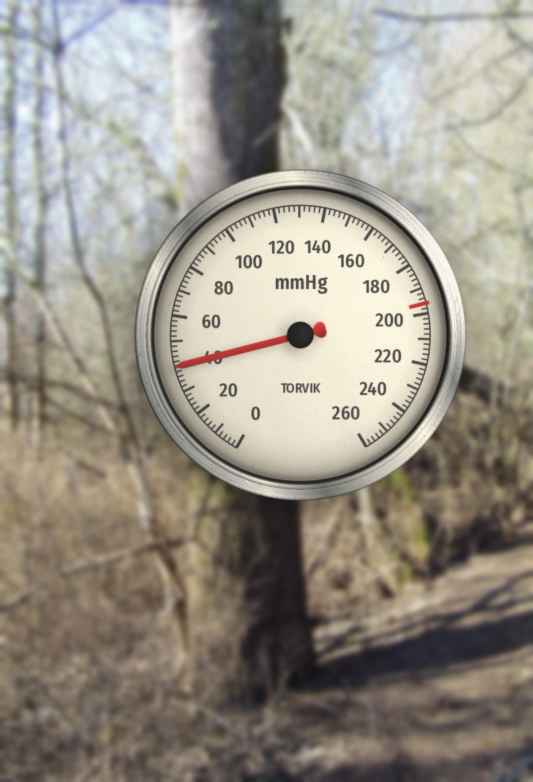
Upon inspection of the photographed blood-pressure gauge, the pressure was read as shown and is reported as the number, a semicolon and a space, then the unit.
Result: 40; mmHg
